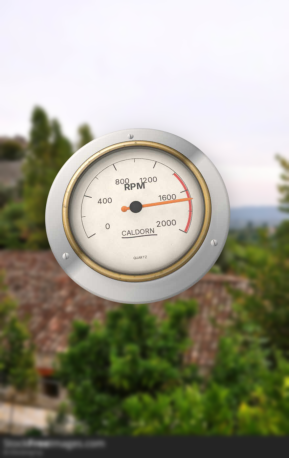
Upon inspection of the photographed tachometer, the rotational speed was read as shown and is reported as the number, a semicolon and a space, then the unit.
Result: 1700; rpm
